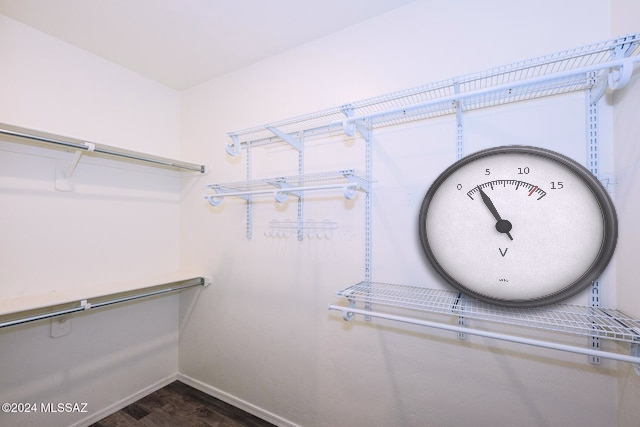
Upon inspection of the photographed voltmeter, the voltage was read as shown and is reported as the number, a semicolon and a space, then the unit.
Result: 2.5; V
